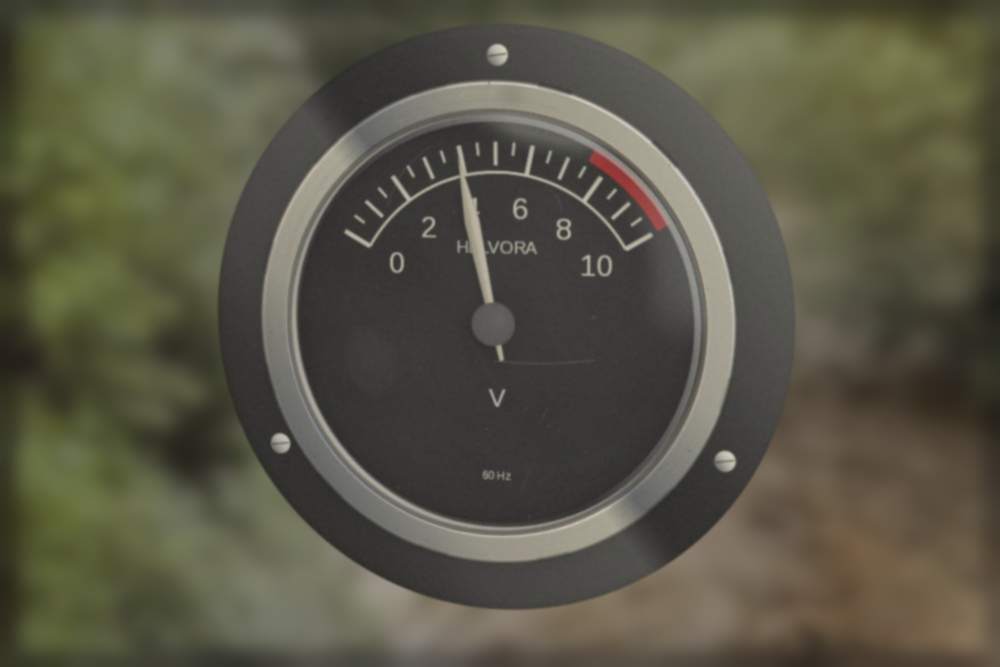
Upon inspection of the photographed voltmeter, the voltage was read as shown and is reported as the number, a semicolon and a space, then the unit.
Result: 4; V
